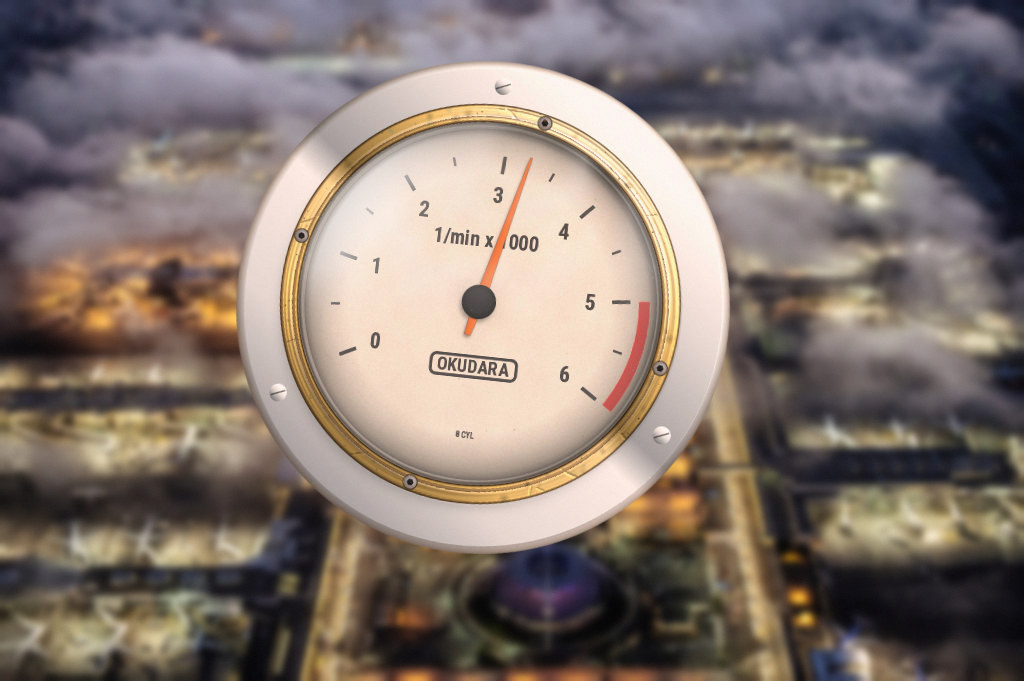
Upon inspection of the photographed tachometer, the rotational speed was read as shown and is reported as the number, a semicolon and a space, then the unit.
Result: 3250; rpm
